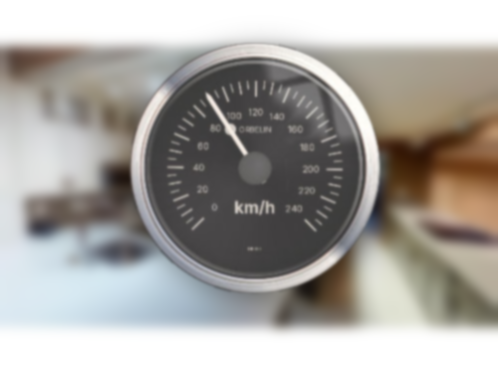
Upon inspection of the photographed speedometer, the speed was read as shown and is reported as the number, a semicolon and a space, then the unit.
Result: 90; km/h
